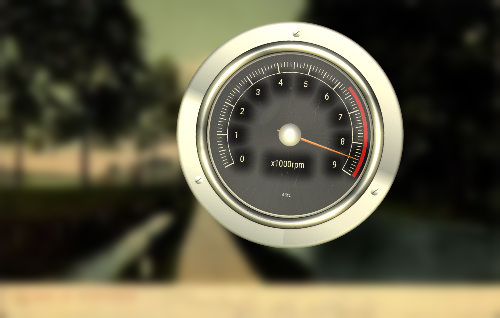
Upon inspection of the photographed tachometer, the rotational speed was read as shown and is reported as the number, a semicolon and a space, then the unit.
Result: 8500; rpm
